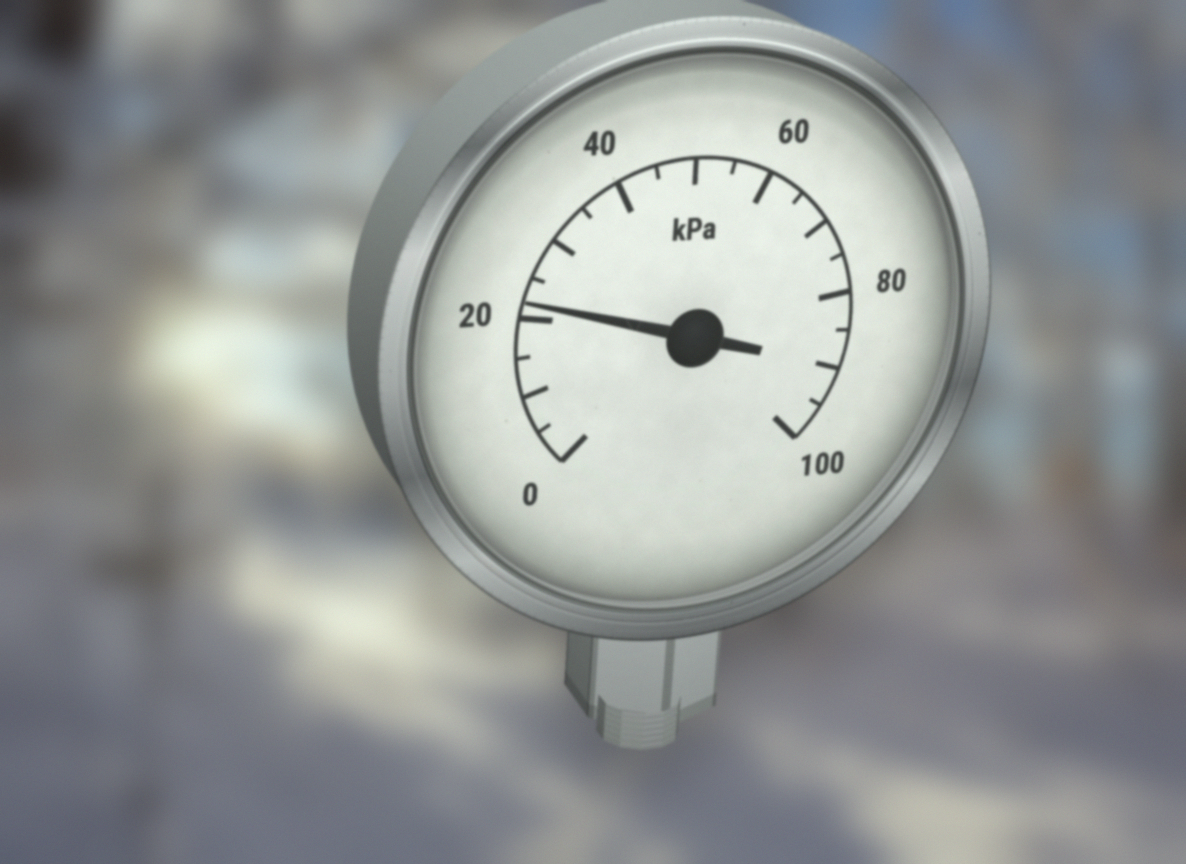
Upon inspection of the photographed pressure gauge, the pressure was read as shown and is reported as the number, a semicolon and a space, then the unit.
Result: 22.5; kPa
